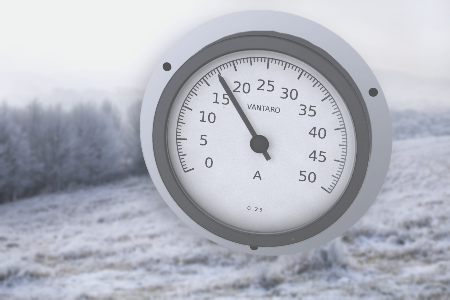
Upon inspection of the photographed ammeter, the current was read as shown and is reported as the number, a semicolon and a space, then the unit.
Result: 17.5; A
